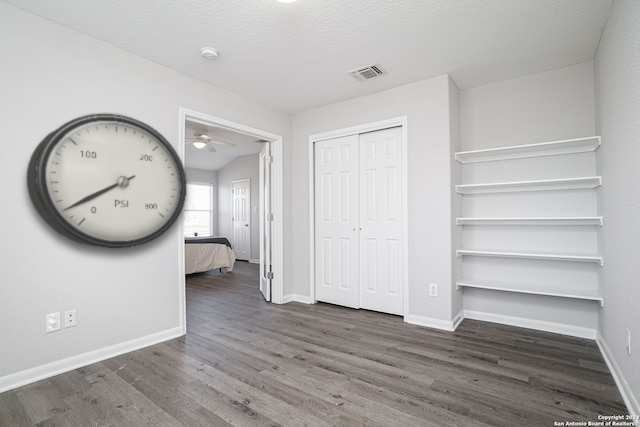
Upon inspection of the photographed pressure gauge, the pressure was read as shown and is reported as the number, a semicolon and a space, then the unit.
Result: 20; psi
